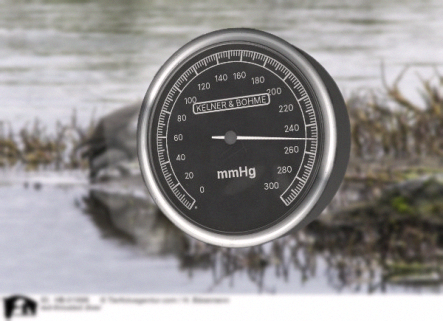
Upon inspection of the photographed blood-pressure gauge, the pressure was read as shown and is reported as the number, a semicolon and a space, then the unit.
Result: 250; mmHg
